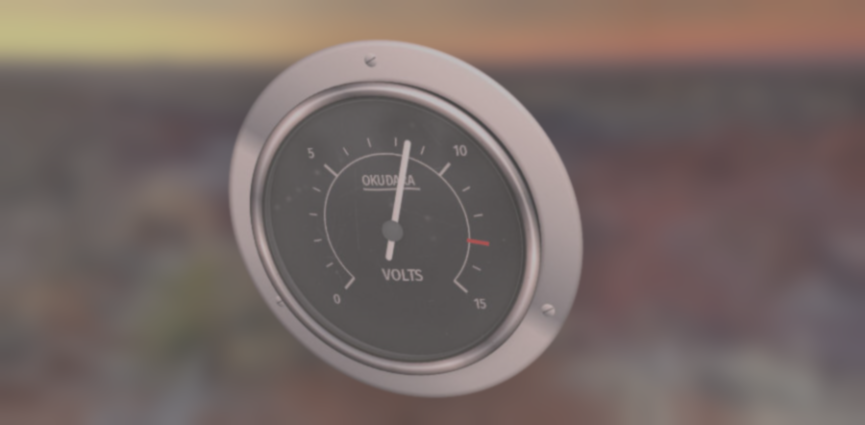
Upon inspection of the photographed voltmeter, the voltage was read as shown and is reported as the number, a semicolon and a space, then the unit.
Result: 8.5; V
